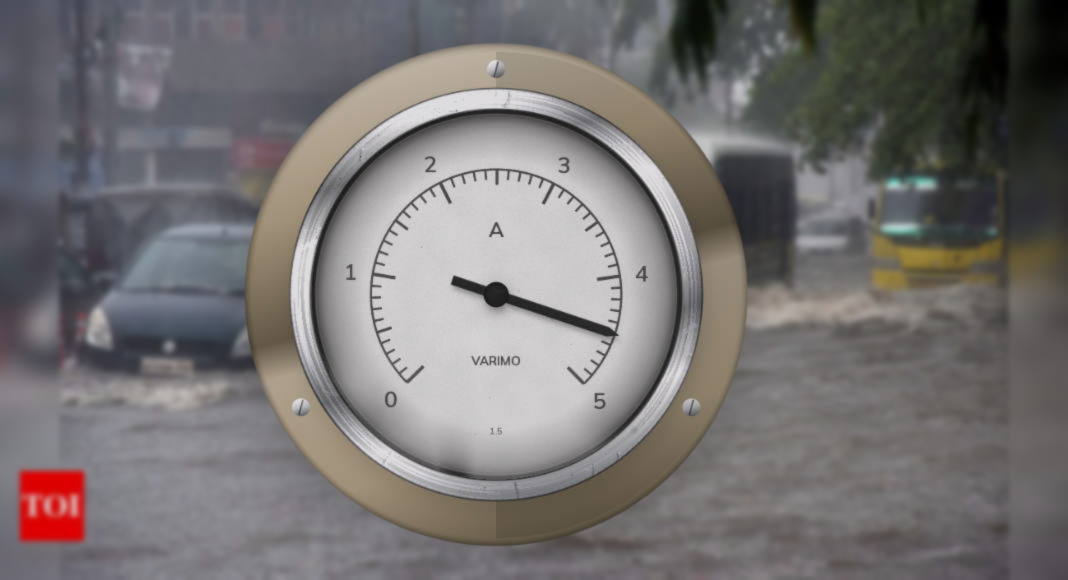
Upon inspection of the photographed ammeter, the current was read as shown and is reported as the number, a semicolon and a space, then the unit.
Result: 4.5; A
